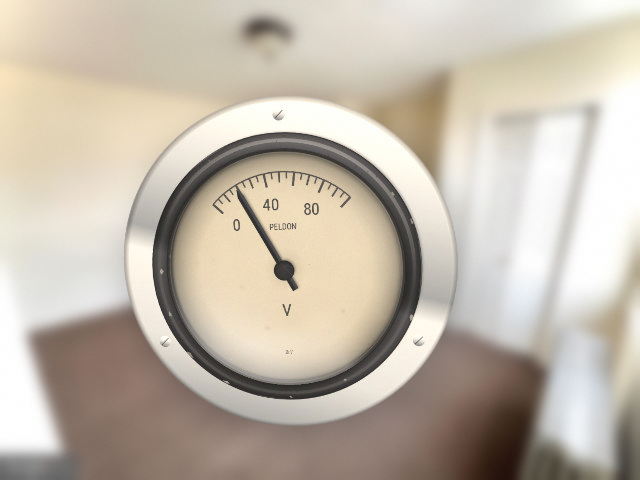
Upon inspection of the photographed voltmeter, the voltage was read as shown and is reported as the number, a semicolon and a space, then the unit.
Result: 20; V
